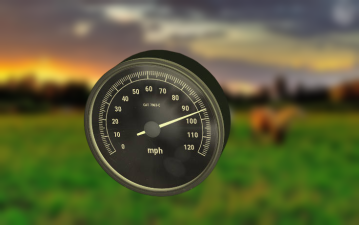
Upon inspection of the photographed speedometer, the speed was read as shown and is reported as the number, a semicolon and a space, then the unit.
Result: 95; mph
